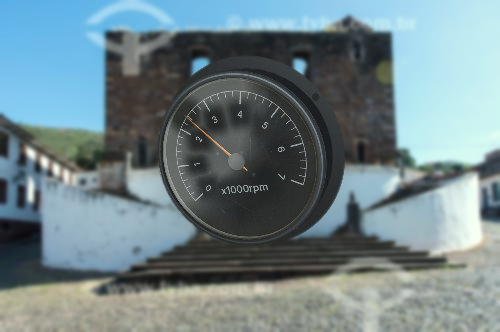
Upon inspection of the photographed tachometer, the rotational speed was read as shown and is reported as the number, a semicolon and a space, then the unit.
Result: 2400; rpm
